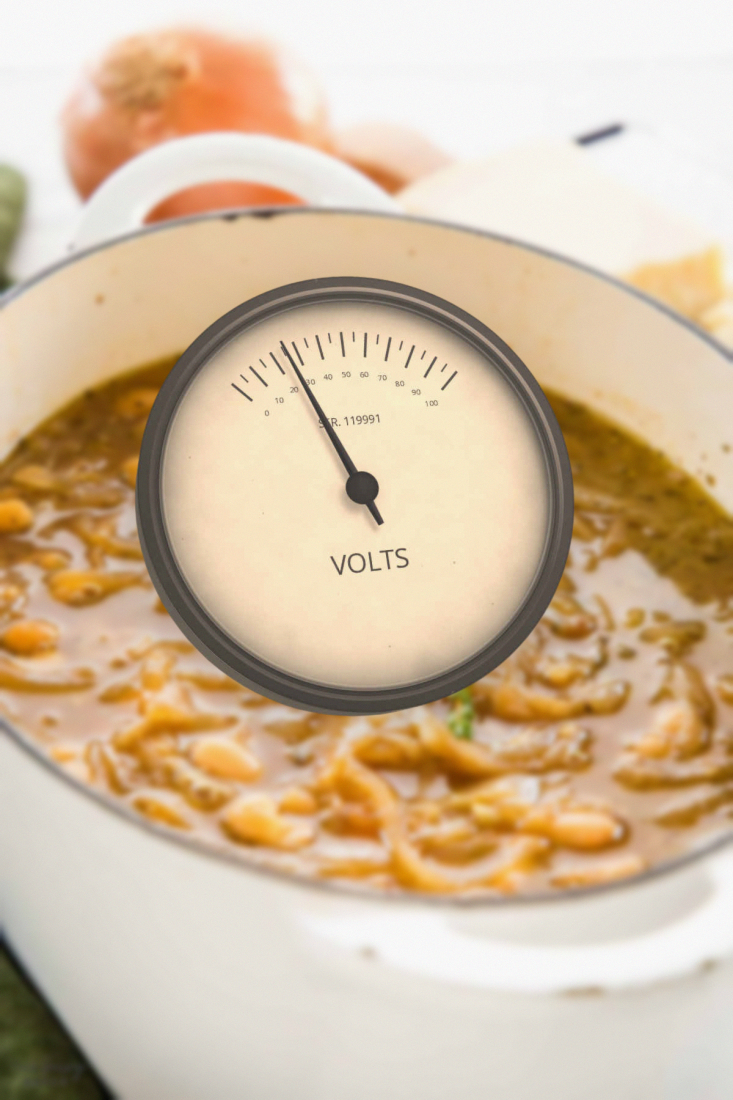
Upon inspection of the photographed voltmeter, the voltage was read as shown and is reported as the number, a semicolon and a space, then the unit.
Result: 25; V
